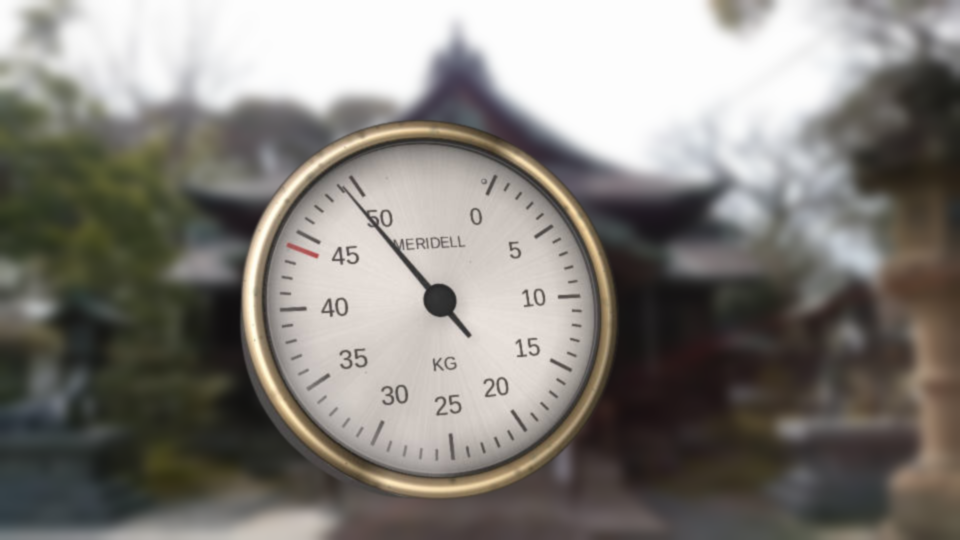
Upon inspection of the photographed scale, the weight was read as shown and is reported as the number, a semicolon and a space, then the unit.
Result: 49; kg
